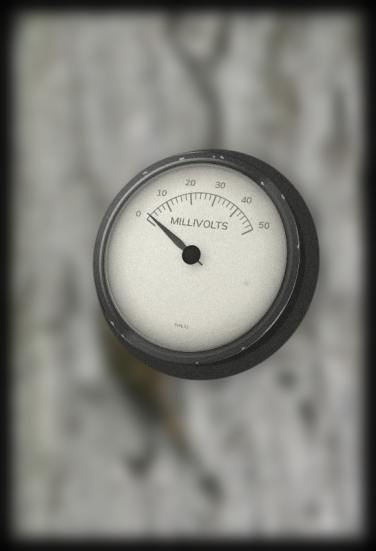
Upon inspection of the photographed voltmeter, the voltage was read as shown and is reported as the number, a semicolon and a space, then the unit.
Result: 2; mV
